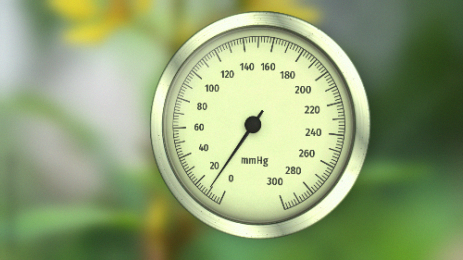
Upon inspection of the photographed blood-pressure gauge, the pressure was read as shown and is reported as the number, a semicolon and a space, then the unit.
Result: 10; mmHg
